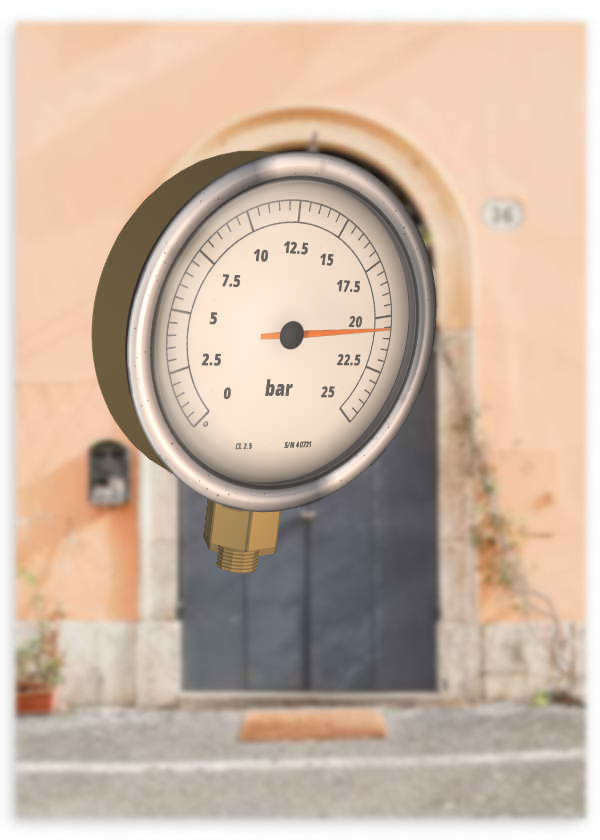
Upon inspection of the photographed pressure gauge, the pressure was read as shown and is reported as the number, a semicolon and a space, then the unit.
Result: 20.5; bar
